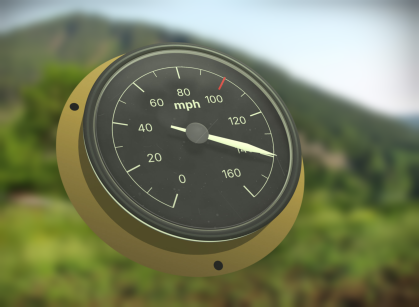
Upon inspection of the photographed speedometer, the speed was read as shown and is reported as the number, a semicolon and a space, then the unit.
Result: 140; mph
